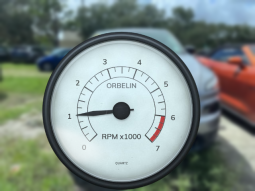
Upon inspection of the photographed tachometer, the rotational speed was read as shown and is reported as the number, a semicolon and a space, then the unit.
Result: 1000; rpm
